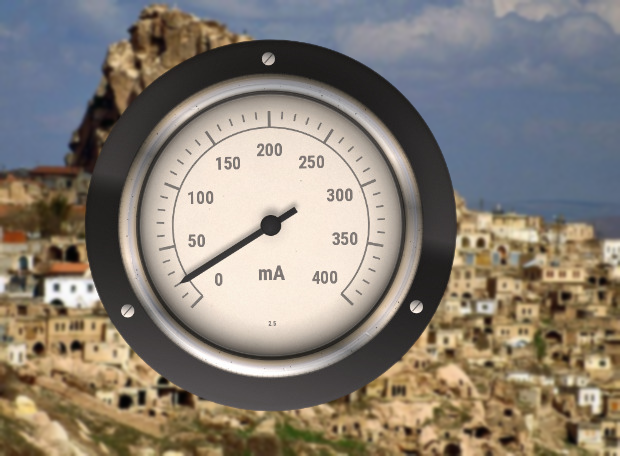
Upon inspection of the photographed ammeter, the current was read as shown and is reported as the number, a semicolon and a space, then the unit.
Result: 20; mA
